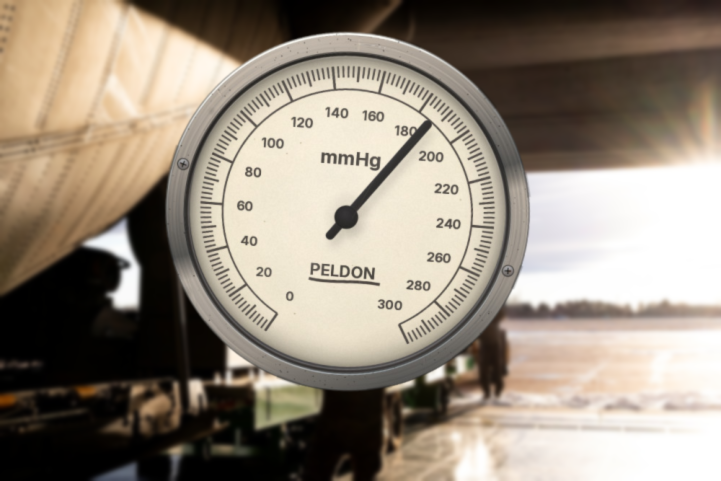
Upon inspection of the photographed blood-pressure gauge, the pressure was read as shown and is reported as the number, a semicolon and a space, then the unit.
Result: 186; mmHg
